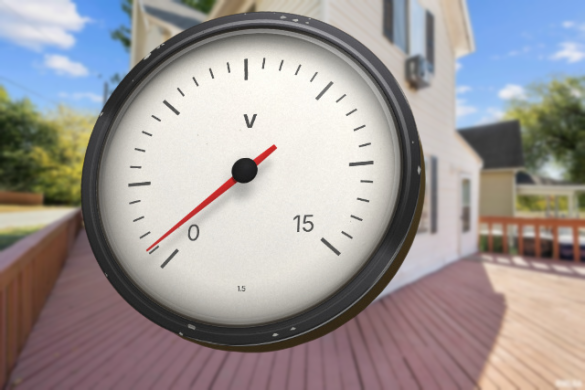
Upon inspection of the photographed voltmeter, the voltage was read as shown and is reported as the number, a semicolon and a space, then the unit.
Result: 0.5; V
